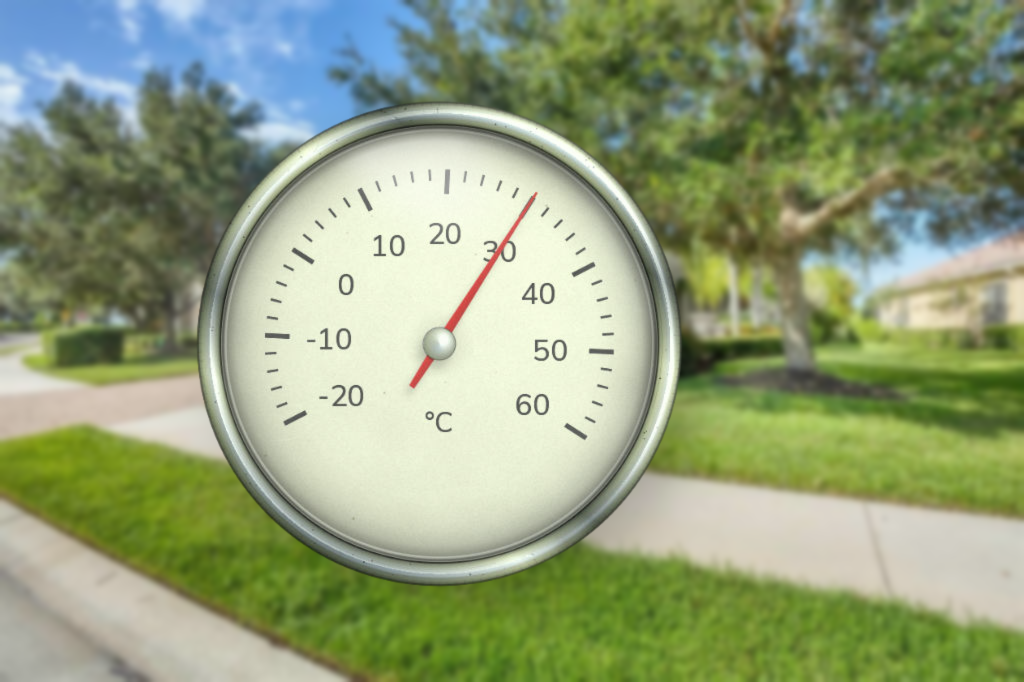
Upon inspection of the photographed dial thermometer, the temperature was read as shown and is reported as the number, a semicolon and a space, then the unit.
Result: 30; °C
